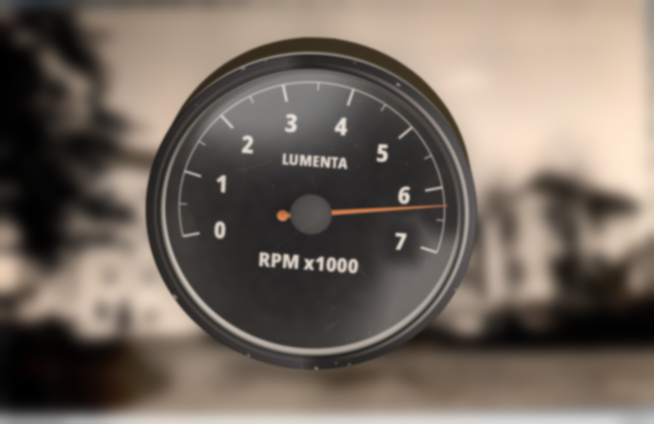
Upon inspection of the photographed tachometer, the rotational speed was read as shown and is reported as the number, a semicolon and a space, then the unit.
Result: 6250; rpm
